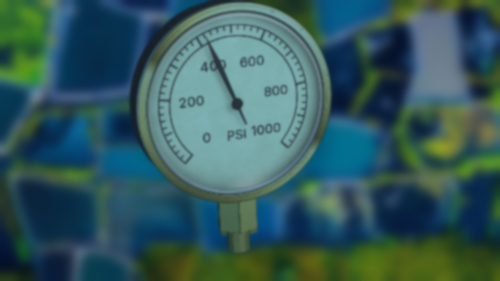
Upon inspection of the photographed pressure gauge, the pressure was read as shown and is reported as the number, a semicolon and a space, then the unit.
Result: 420; psi
